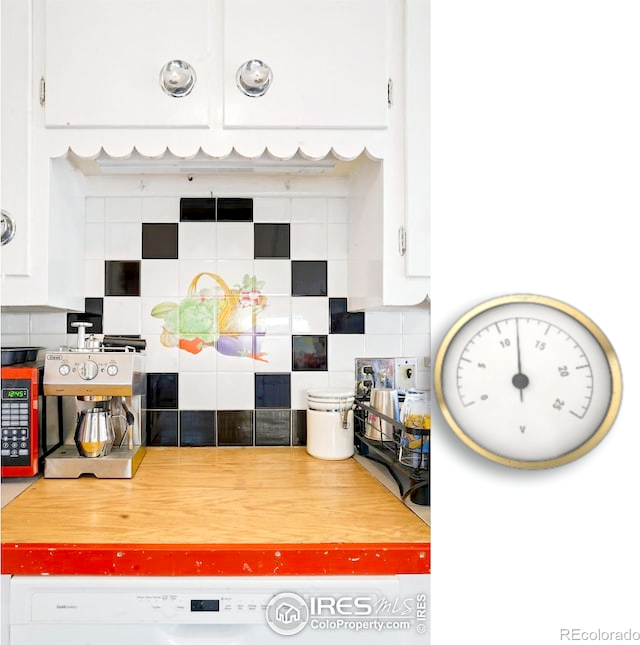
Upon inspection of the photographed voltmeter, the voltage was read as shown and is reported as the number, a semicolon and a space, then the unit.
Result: 12; V
